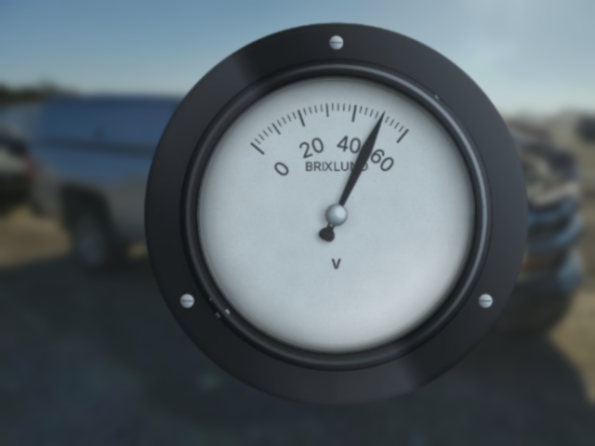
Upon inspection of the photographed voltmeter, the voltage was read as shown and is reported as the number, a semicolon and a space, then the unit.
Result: 50; V
